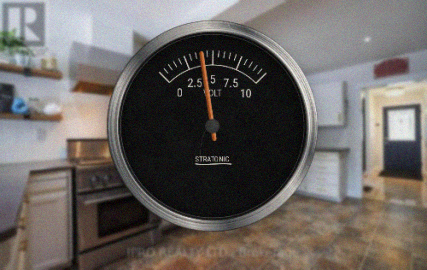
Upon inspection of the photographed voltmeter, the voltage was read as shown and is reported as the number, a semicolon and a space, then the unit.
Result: 4; V
